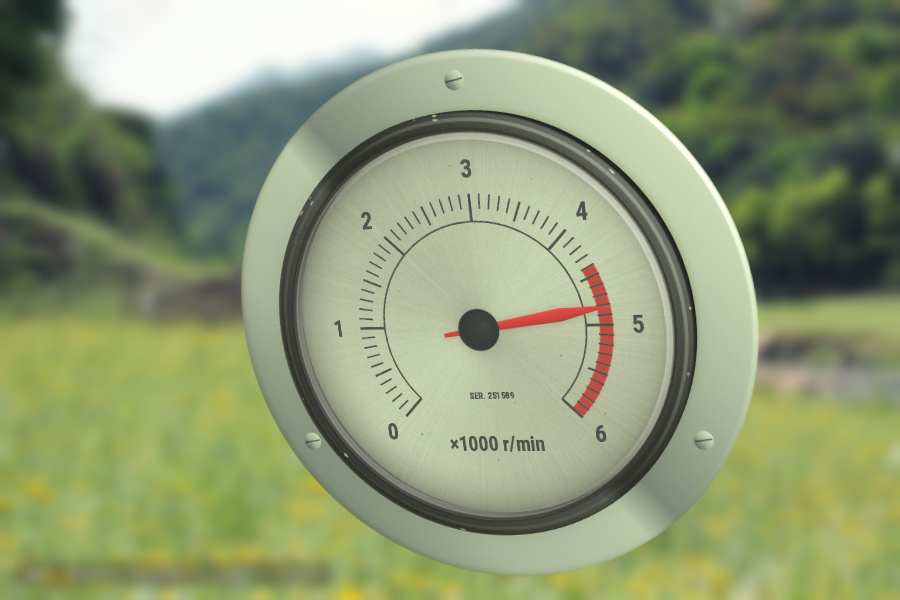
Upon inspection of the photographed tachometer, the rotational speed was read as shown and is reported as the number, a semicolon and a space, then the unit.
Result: 4800; rpm
